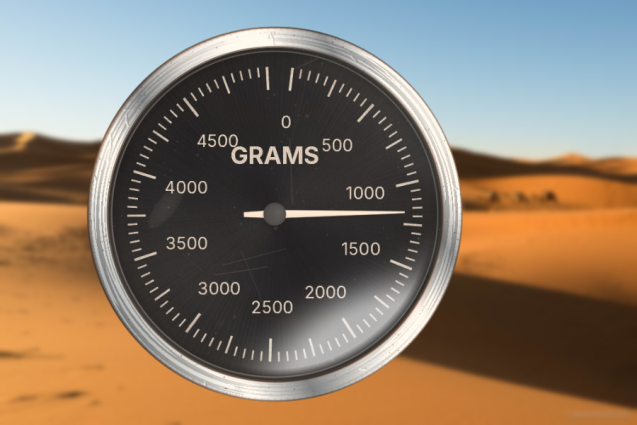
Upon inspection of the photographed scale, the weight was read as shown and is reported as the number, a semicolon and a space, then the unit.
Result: 1175; g
